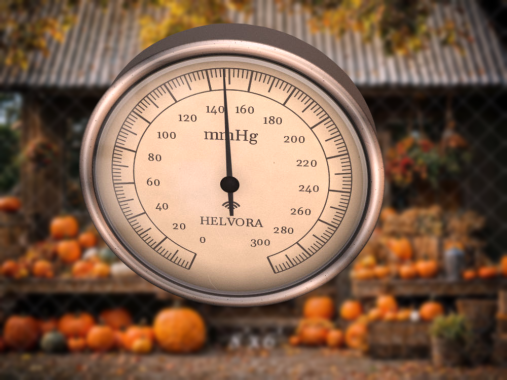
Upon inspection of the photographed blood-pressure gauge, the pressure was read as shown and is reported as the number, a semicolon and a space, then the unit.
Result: 148; mmHg
